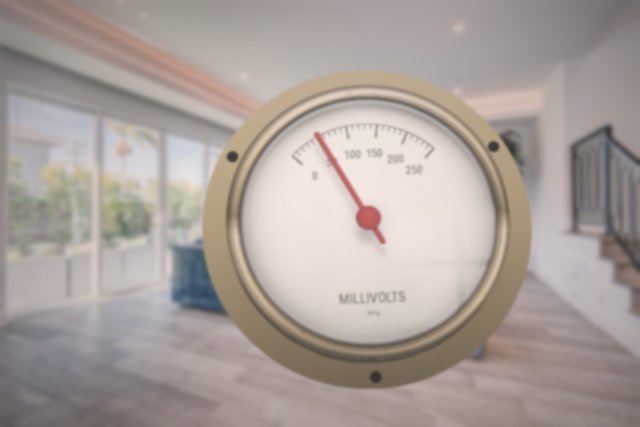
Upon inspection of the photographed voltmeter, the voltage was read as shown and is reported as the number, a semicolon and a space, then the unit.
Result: 50; mV
